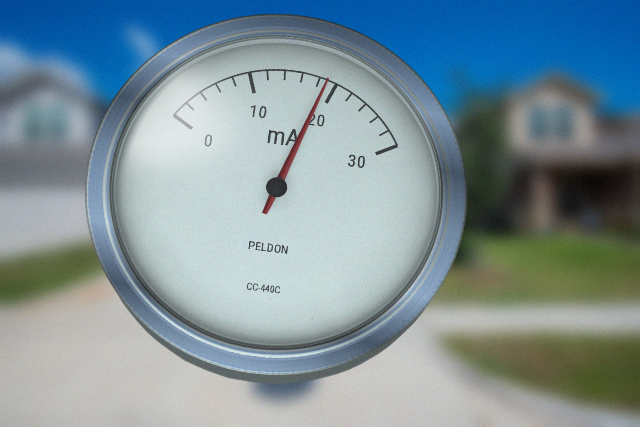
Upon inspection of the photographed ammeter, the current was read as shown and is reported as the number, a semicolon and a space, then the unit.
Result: 19; mA
